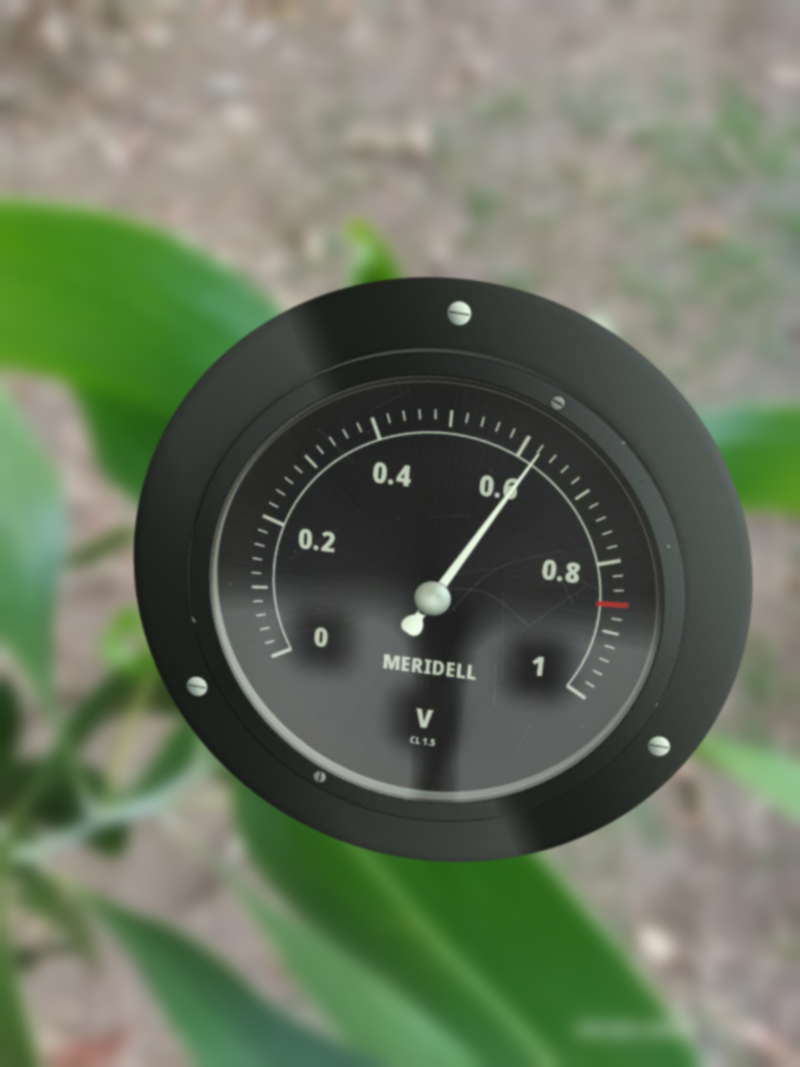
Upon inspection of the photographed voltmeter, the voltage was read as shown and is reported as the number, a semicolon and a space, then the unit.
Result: 0.62; V
